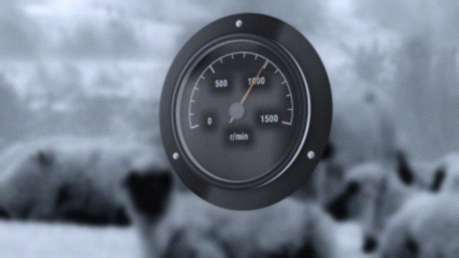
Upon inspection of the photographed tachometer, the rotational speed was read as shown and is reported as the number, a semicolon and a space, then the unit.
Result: 1000; rpm
